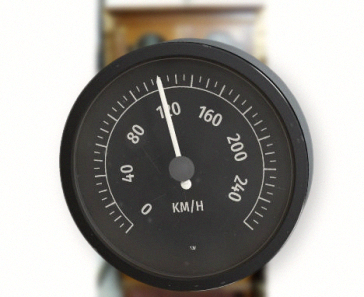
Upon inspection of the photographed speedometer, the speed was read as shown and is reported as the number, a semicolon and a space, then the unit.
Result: 120; km/h
